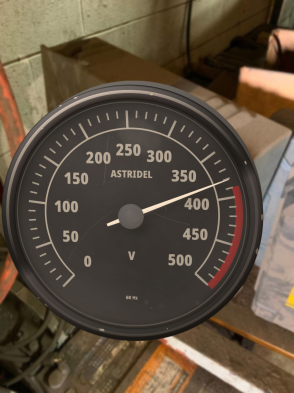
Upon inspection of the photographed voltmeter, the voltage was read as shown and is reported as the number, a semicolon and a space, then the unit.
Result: 380; V
